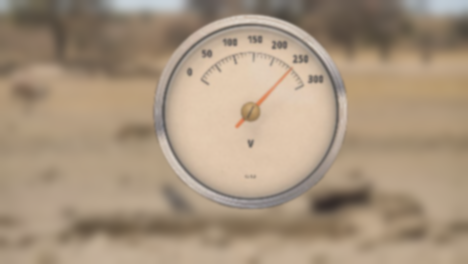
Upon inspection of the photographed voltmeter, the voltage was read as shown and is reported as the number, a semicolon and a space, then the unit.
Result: 250; V
